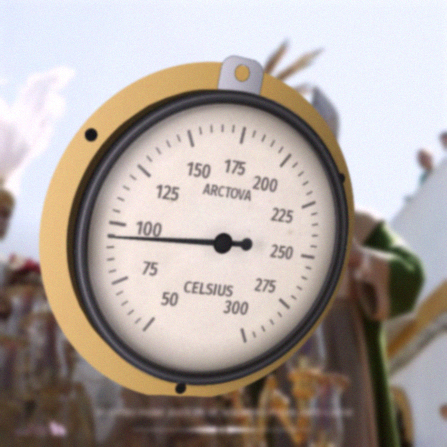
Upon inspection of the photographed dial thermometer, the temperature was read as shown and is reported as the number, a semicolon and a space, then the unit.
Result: 95; °C
